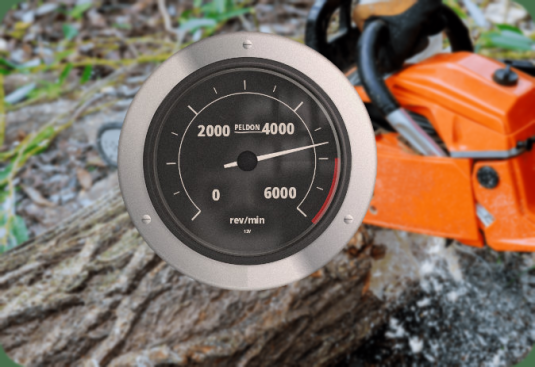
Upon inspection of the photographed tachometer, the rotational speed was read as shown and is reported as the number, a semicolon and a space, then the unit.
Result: 4750; rpm
